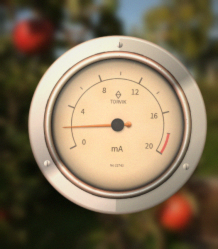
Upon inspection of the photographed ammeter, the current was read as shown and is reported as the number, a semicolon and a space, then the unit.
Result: 2; mA
